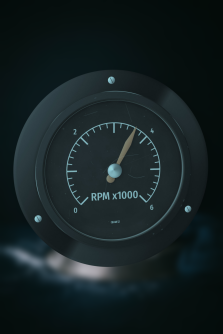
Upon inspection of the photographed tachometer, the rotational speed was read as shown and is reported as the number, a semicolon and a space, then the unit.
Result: 3600; rpm
